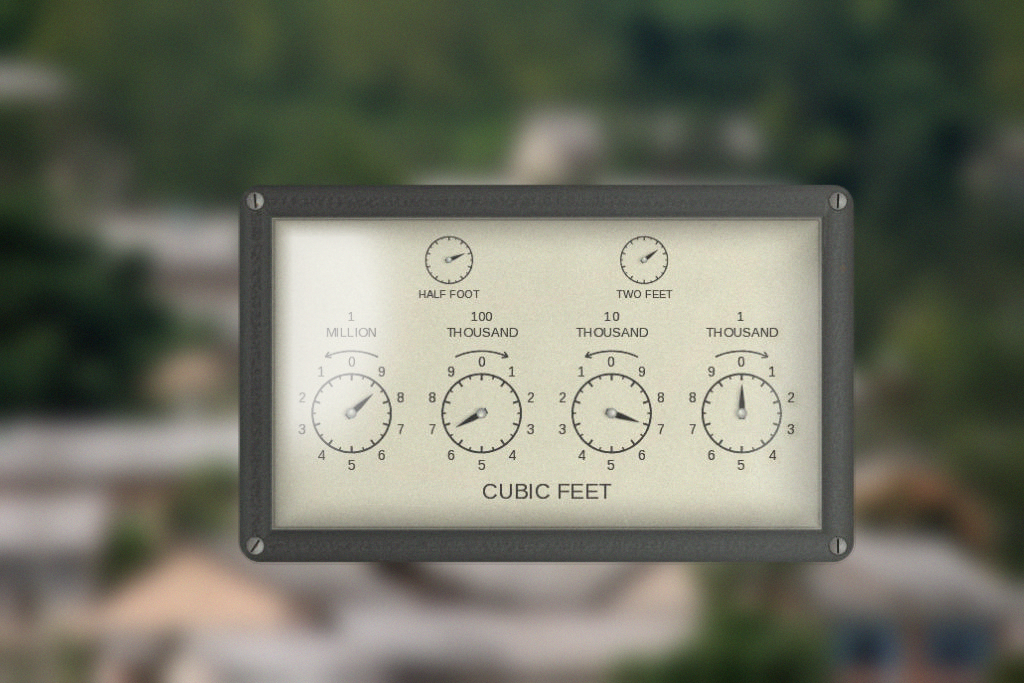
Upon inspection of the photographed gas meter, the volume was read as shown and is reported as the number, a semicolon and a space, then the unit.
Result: 867000; ft³
